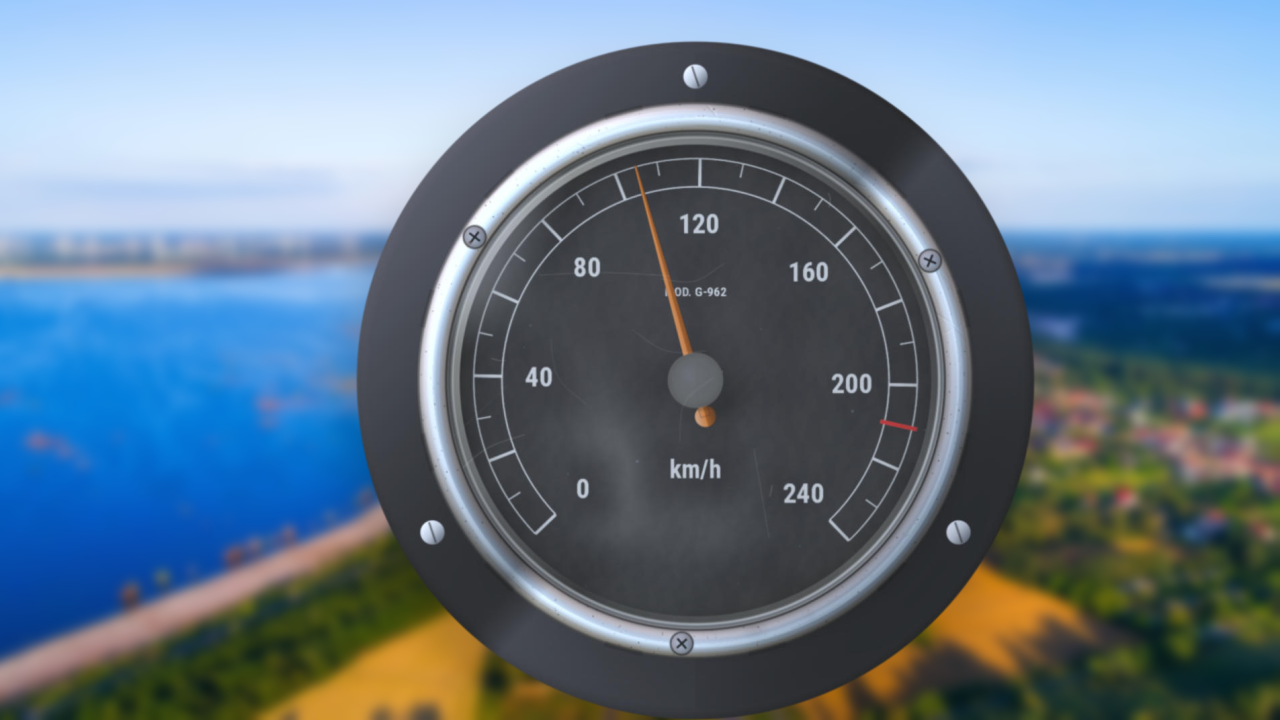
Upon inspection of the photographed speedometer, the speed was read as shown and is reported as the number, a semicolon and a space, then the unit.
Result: 105; km/h
